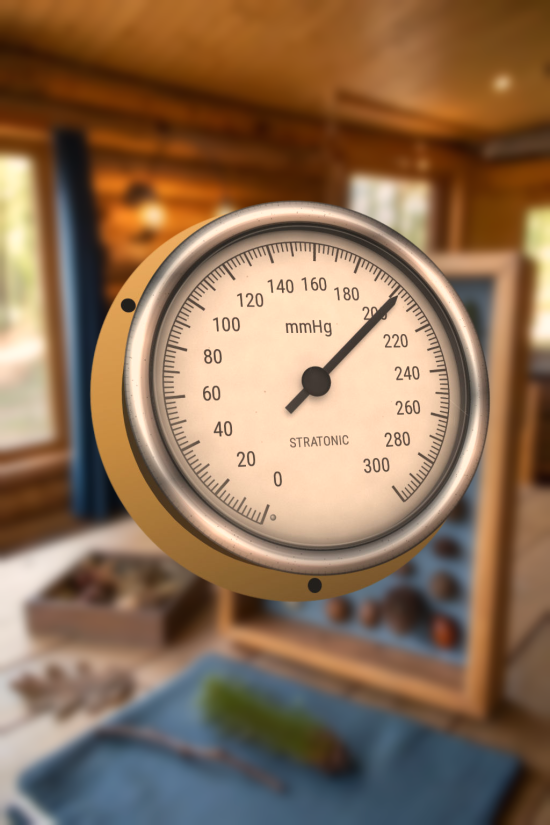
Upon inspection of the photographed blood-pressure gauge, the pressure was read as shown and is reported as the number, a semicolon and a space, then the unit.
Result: 202; mmHg
